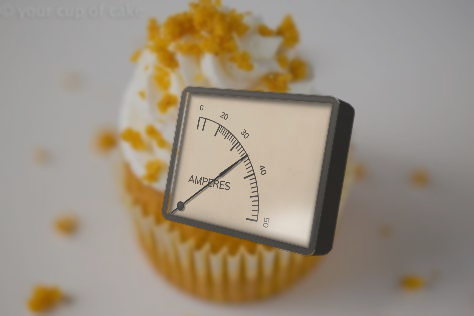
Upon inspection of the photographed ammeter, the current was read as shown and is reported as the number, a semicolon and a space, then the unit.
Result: 35; A
